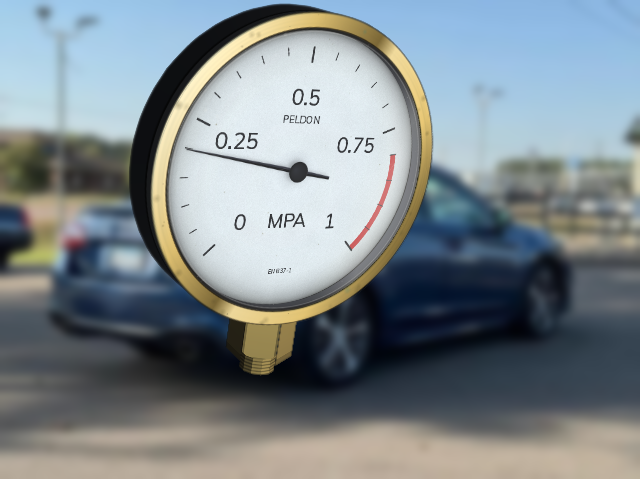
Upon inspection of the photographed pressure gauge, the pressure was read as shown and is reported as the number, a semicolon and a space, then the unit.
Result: 0.2; MPa
